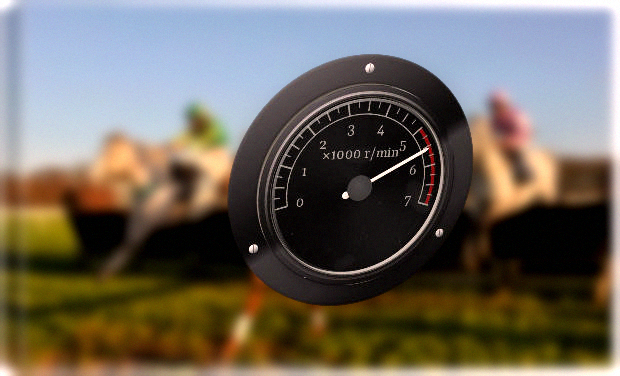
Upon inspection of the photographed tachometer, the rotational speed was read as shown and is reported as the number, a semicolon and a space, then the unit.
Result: 5500; rpm
